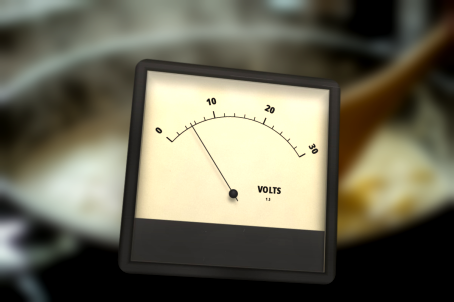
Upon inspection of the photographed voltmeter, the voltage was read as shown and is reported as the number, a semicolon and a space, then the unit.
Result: 5; V
